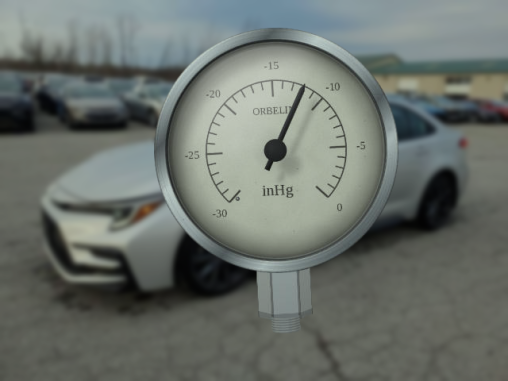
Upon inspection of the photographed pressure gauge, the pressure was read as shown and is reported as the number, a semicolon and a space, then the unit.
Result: -12; inHg
